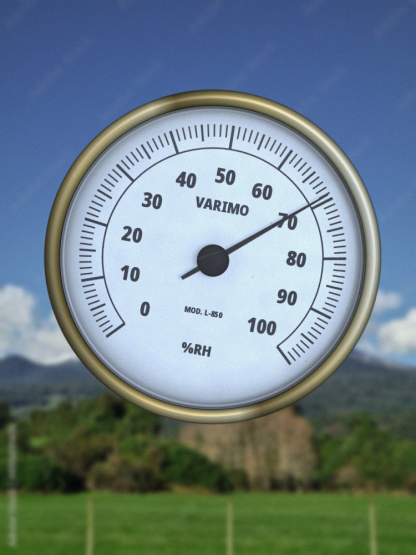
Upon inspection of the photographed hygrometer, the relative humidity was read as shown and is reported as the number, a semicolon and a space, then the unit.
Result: 69; %
